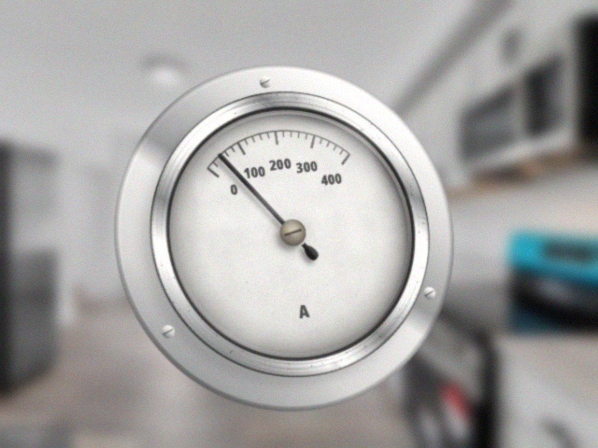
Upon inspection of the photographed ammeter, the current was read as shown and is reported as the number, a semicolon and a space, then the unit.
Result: 40; A
